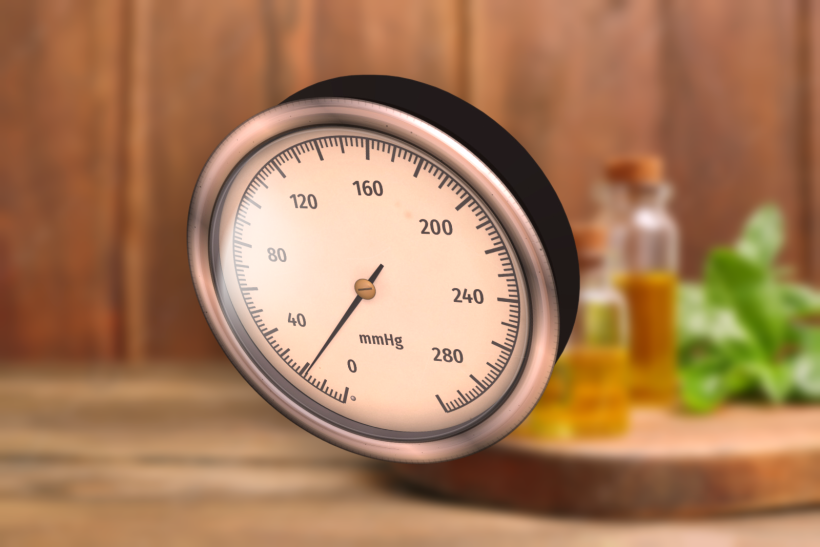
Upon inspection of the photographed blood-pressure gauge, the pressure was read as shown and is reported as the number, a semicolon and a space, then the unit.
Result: 18; mmHg
